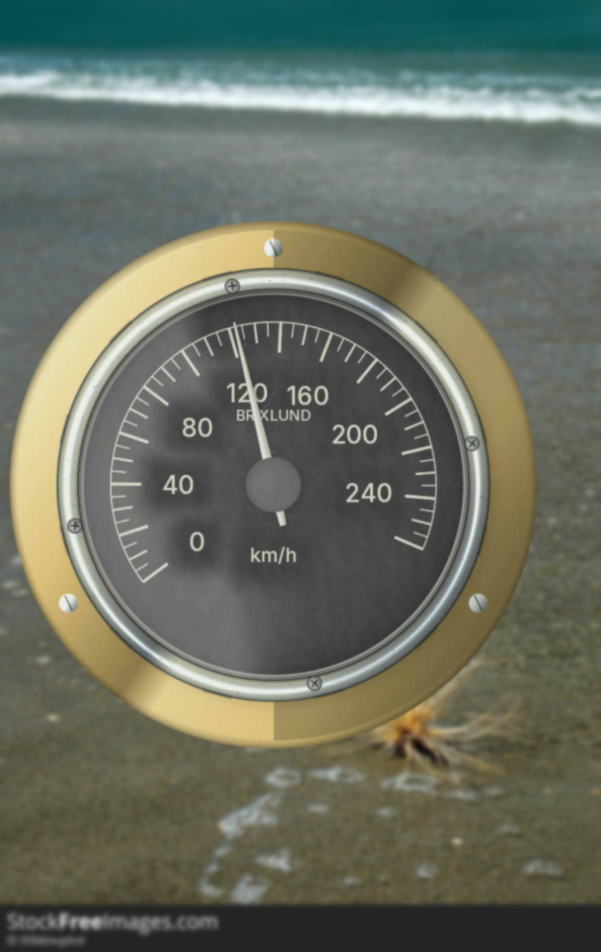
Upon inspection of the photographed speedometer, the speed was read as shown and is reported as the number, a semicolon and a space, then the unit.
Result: 122.5; km/h
